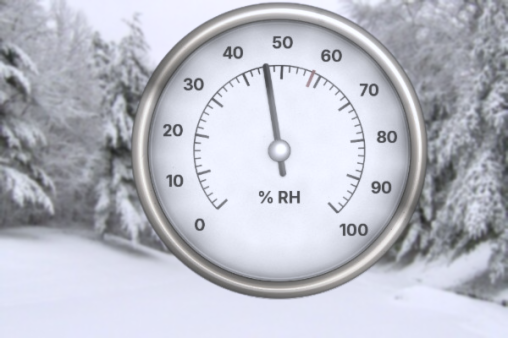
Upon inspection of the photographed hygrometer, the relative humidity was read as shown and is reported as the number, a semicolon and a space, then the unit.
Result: 46; %
